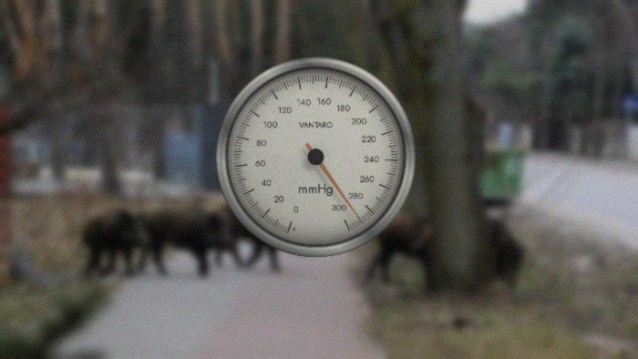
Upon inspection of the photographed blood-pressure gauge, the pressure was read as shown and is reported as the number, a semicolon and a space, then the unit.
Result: 290; mmHg
